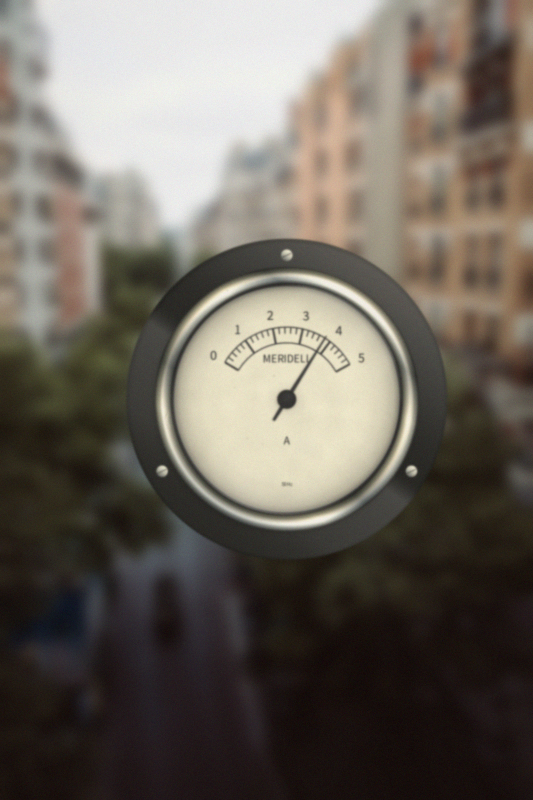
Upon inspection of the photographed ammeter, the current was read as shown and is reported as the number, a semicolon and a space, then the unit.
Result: 3.8; A
